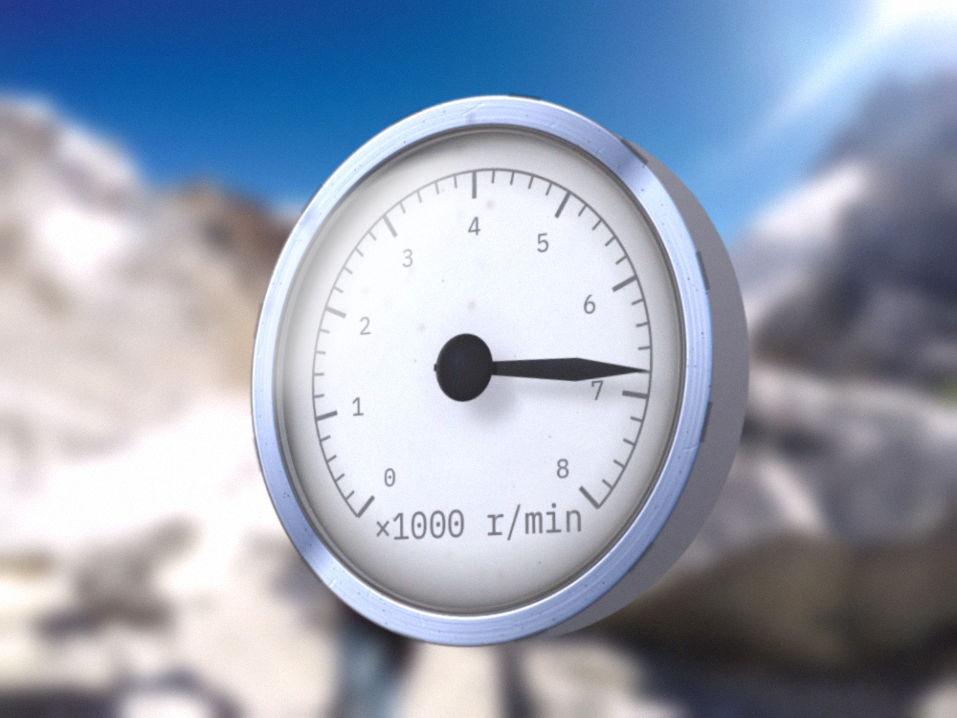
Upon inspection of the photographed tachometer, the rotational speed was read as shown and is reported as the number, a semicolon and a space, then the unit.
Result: 6800; rpm
